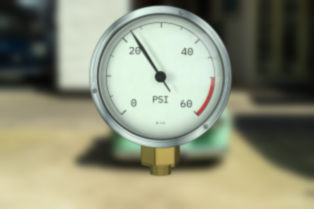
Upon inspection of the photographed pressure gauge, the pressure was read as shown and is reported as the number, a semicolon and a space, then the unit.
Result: 22.5; psi
